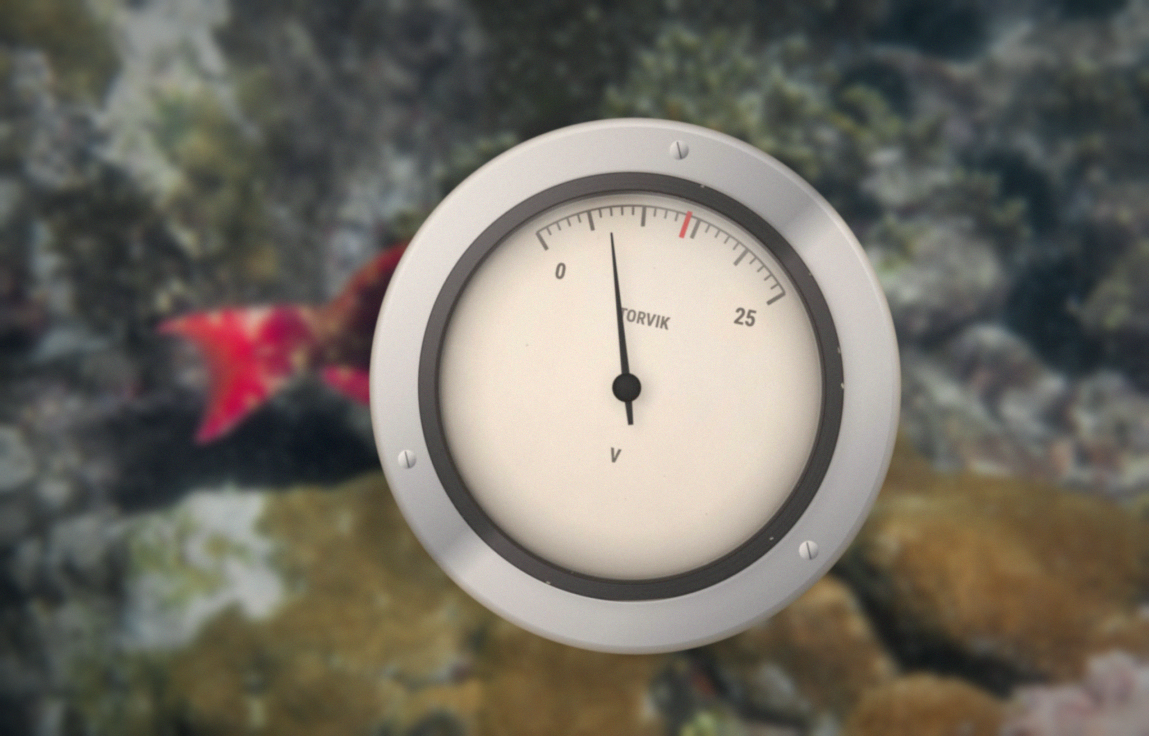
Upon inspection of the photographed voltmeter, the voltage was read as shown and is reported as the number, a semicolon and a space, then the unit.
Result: 7; V
